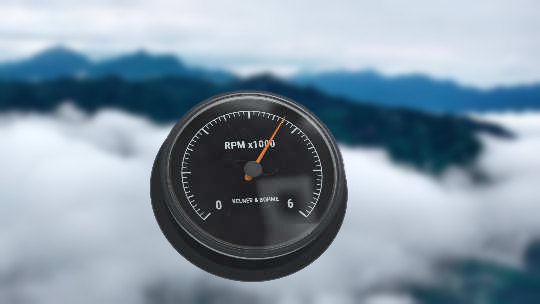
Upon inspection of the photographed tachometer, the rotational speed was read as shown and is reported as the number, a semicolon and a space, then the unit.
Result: 3700; rpm
